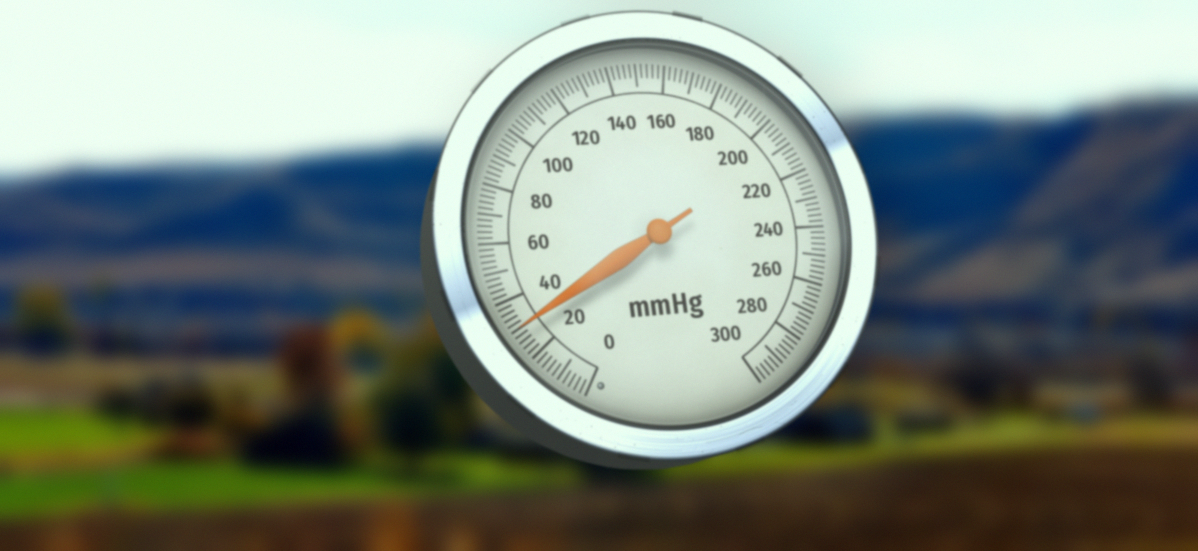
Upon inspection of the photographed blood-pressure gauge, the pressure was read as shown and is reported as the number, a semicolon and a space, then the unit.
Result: 30; mmHg
